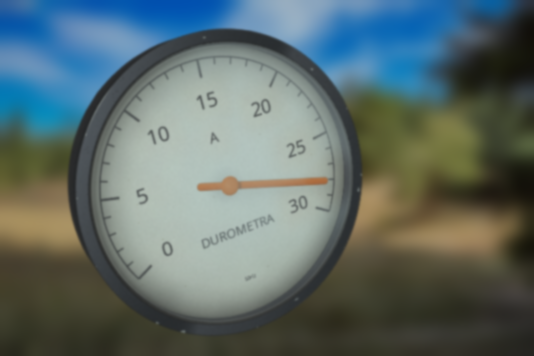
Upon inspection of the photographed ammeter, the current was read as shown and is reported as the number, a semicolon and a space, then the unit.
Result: 28; A
